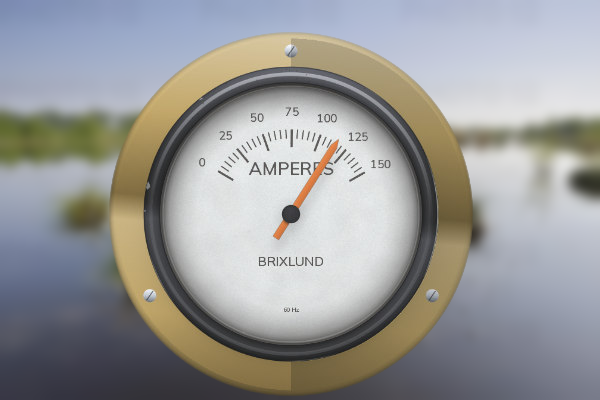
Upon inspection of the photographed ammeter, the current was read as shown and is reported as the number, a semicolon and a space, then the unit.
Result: 115; A
